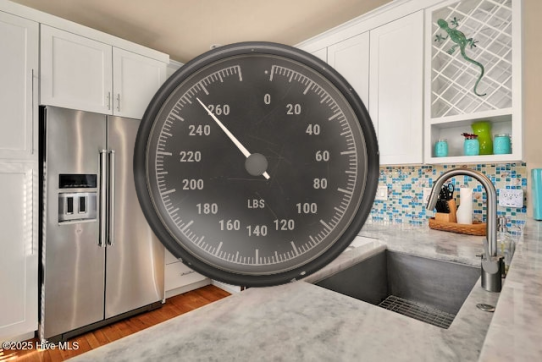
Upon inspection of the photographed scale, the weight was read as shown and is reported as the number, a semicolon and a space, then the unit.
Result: 254; lb
